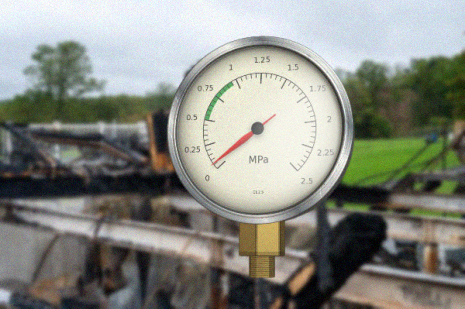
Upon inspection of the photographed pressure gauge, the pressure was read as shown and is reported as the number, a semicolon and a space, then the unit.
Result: 0.05; MPa
